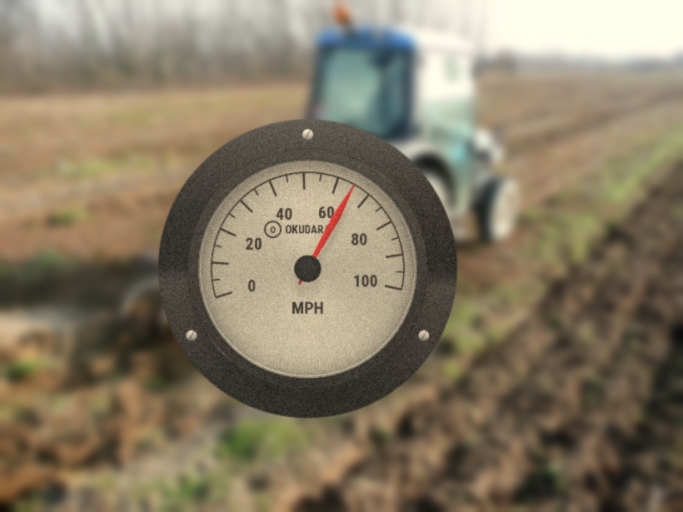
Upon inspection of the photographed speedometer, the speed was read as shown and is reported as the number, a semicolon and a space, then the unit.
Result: 65; mph
